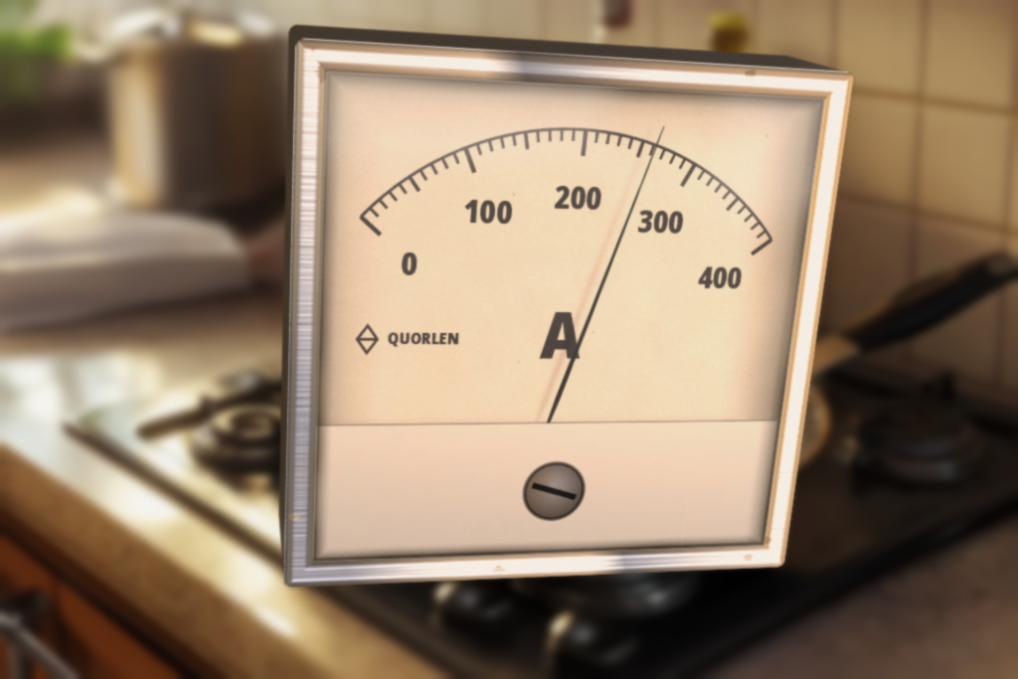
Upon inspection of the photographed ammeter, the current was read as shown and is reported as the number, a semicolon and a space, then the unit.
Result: 260; A
